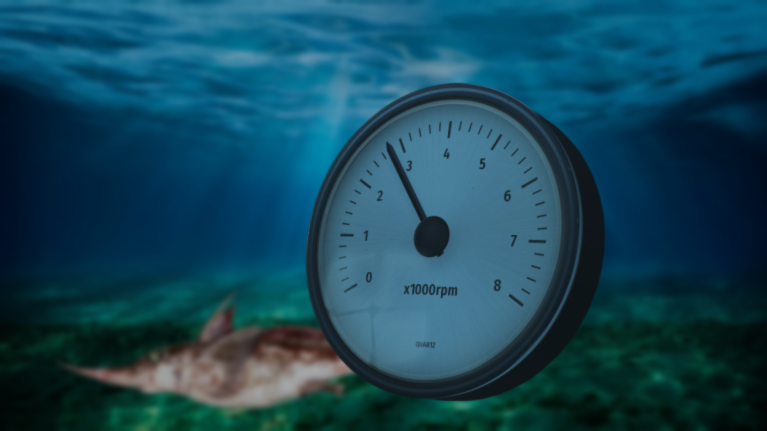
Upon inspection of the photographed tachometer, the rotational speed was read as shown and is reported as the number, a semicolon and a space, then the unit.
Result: 2800; rpm
